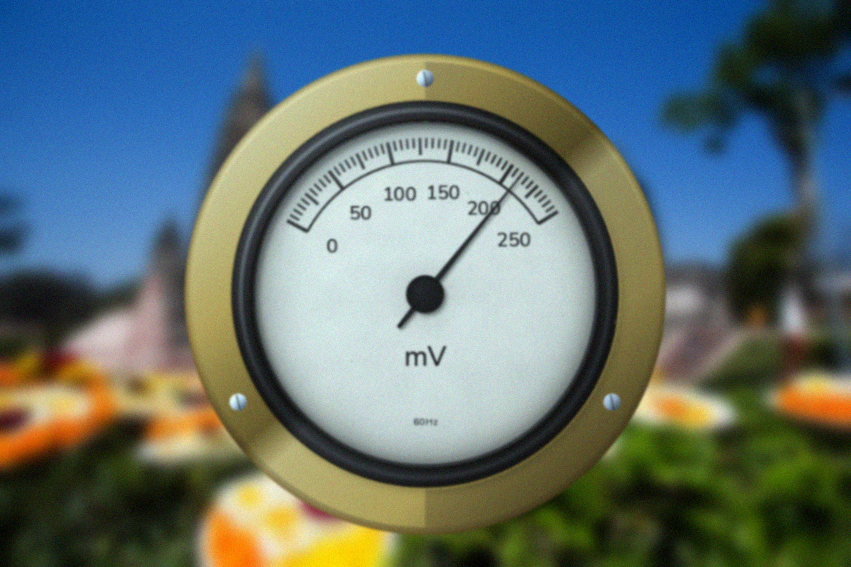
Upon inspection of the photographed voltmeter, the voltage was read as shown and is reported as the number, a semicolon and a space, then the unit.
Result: 210; mV
